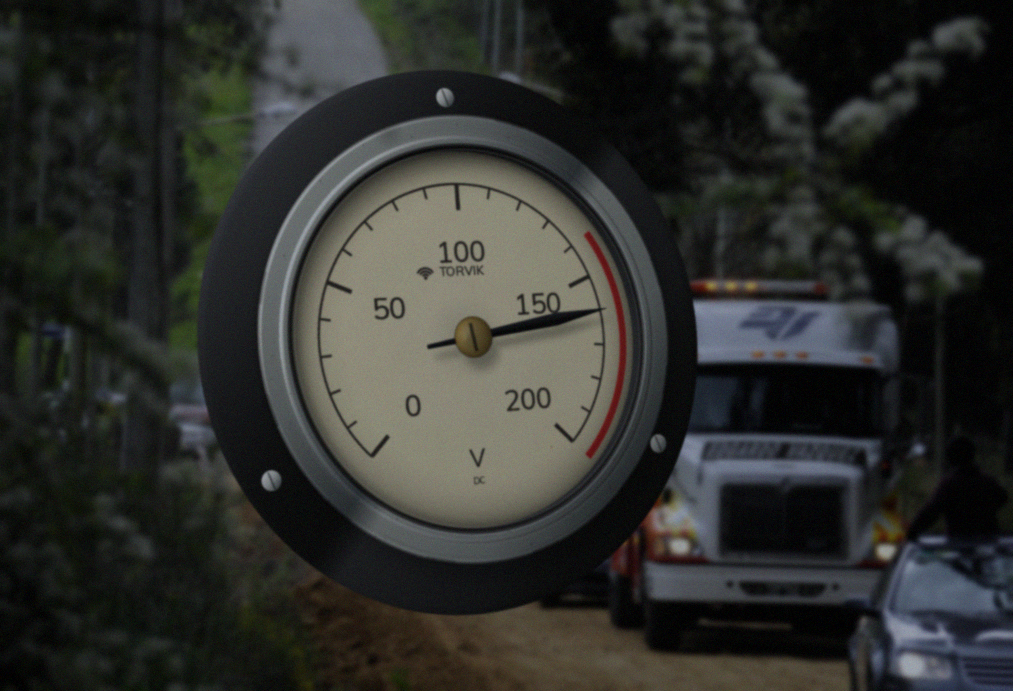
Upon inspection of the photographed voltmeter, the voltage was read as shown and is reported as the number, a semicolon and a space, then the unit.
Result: 160; V
